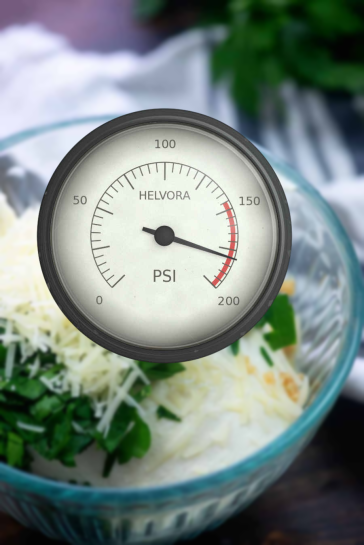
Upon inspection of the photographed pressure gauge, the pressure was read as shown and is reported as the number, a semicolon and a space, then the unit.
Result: 180; psi
